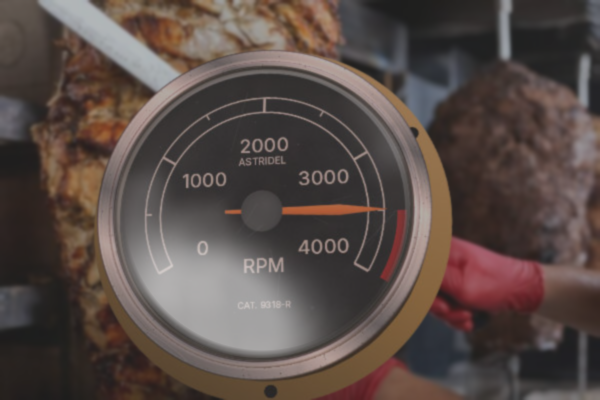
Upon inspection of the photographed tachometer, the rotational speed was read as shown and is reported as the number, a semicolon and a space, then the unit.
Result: 3500; rpm
